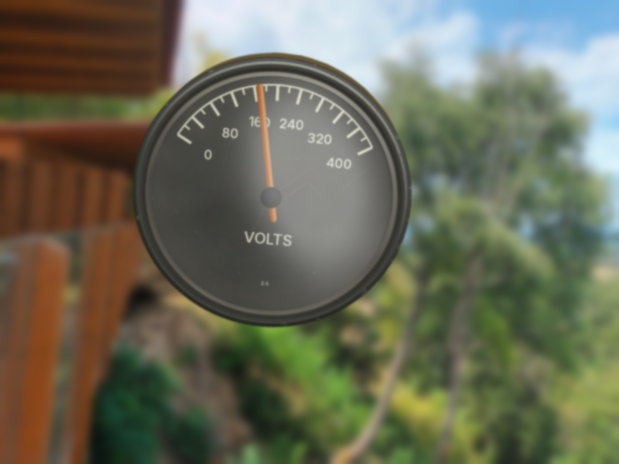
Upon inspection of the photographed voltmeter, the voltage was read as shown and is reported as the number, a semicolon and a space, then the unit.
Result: 170; V
